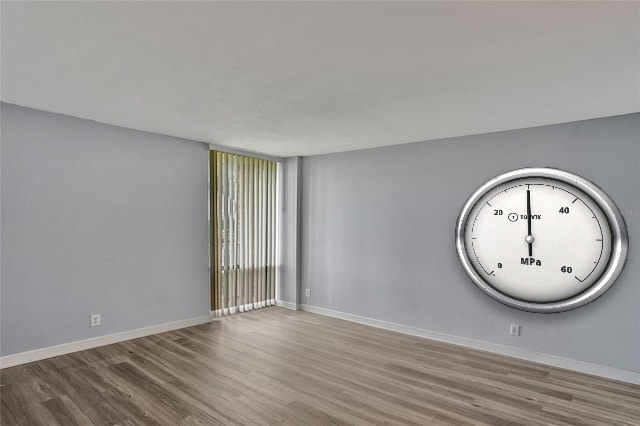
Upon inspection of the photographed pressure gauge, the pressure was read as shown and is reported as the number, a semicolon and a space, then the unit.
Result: 30; MPa
